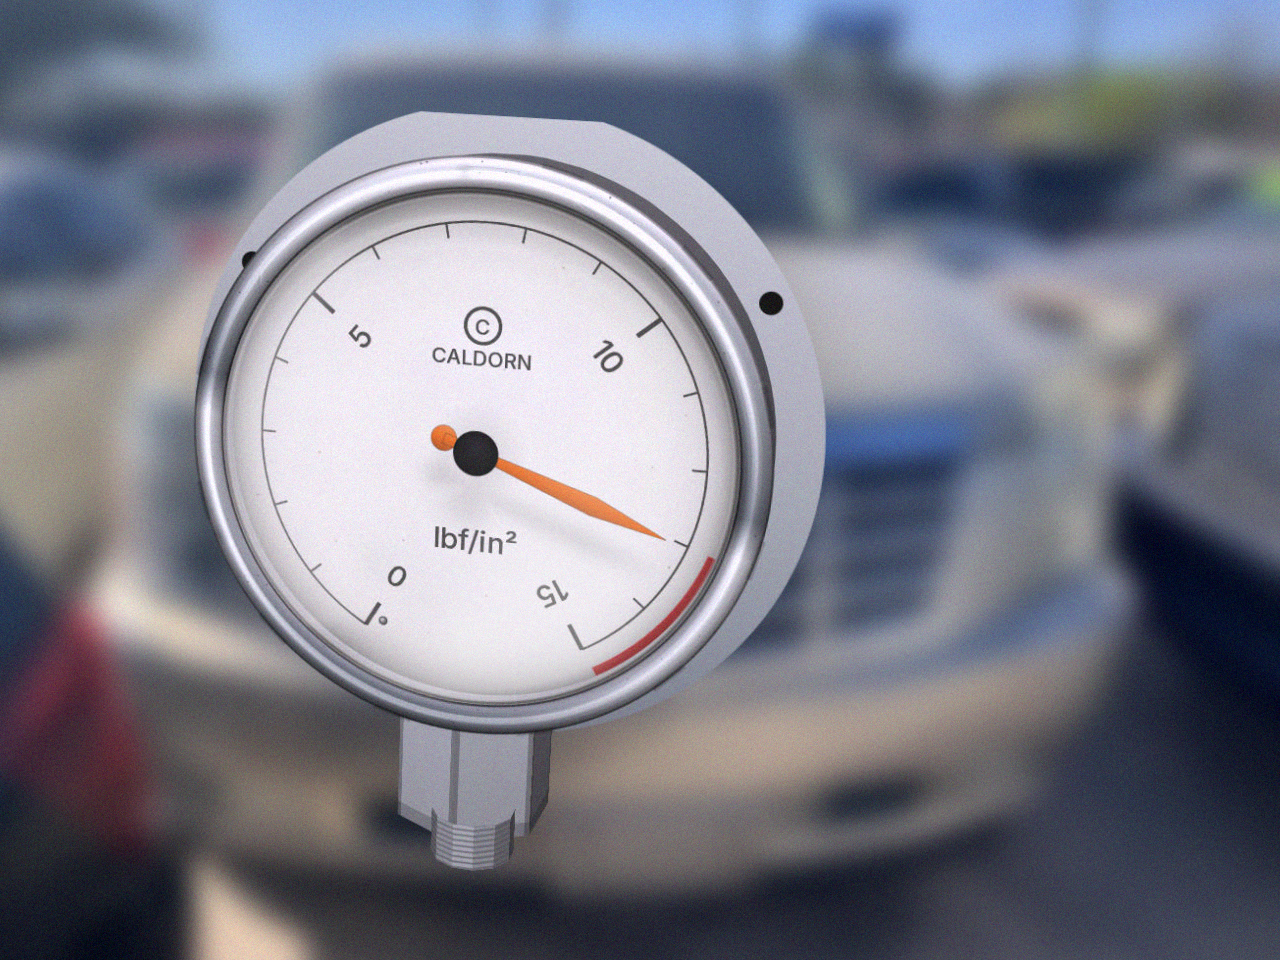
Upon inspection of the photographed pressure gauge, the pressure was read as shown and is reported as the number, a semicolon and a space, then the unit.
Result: 13; psi
